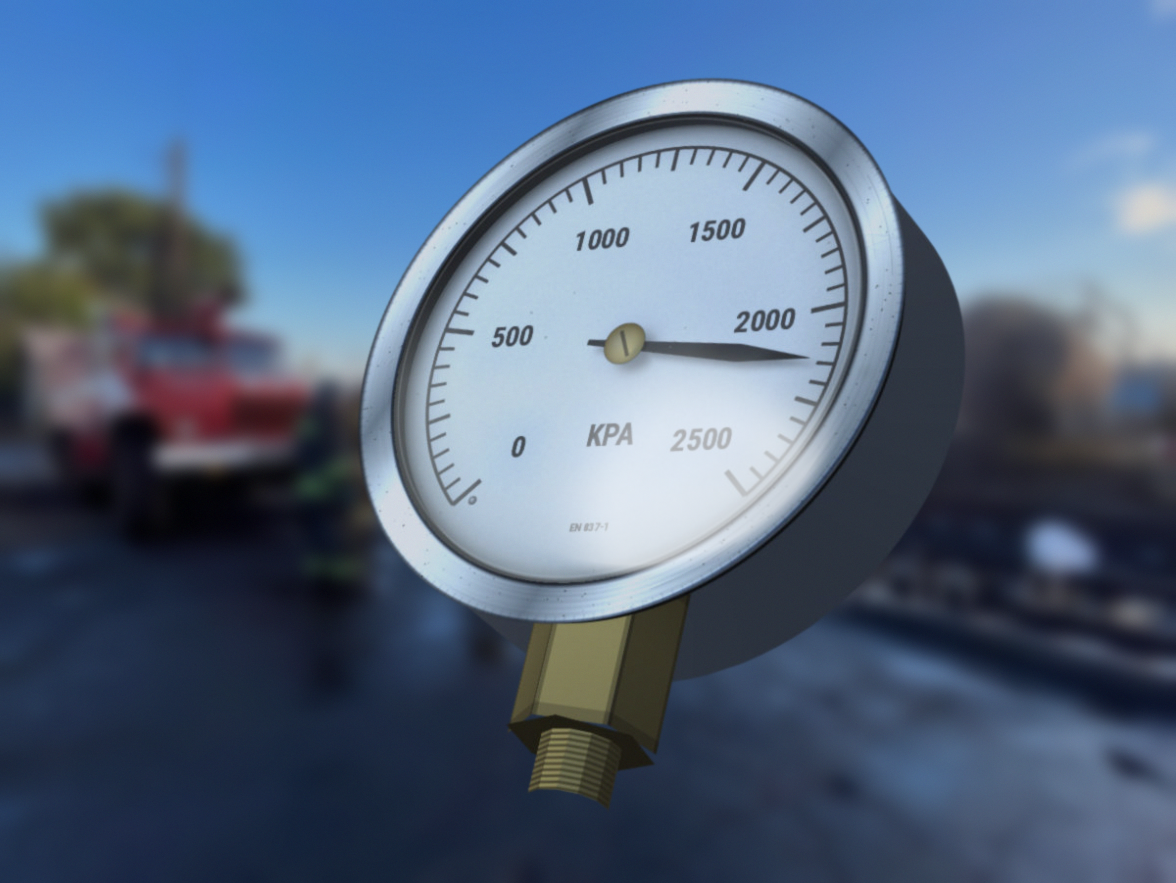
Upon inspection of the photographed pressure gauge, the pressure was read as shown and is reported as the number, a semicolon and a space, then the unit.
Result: 2150; kPa
